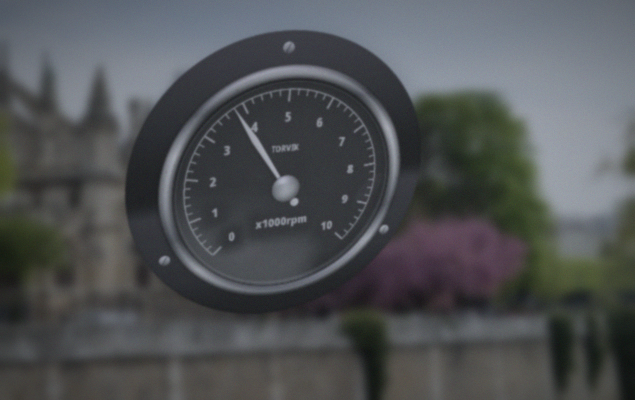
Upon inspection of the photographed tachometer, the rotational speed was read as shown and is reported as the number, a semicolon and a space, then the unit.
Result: 3800; rpm
